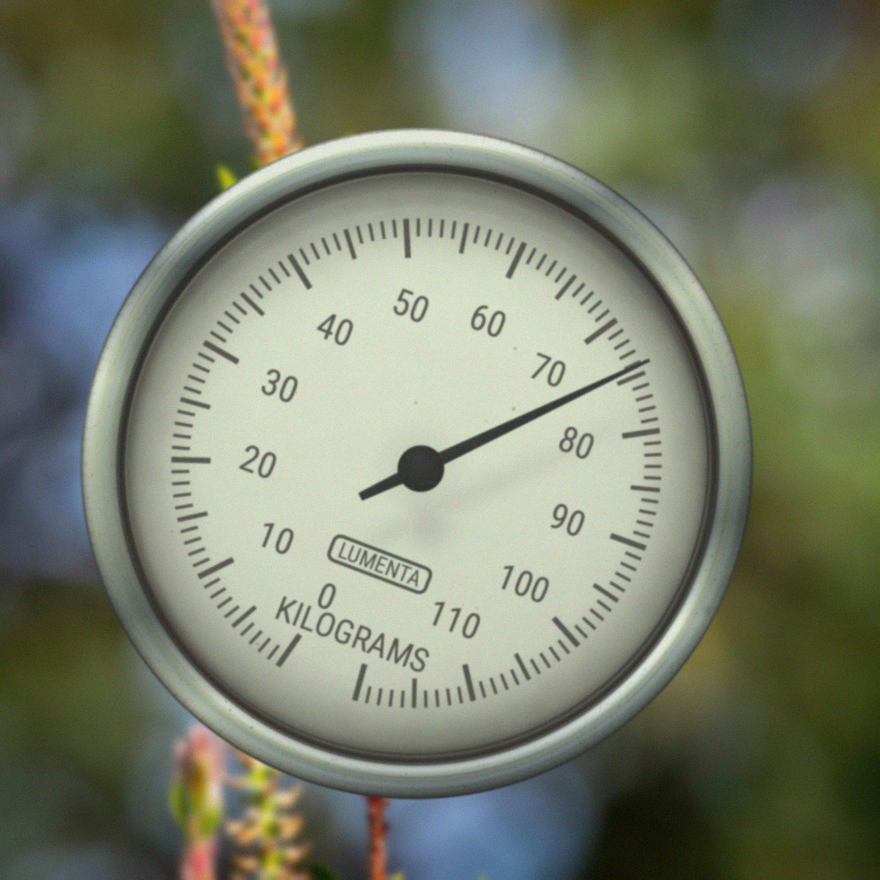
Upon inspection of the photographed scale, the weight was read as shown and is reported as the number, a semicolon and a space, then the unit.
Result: 74; kg
